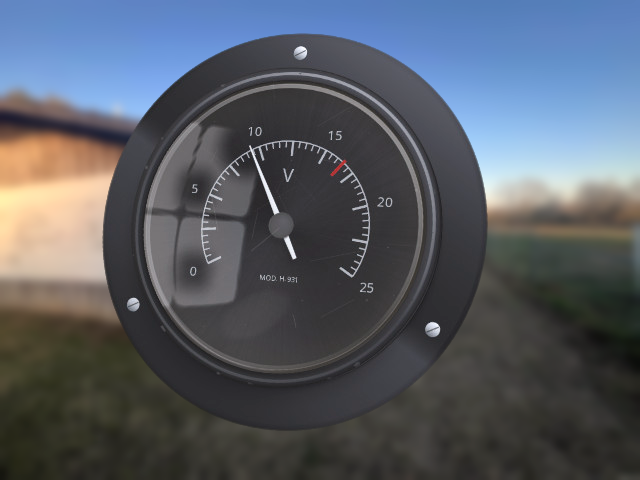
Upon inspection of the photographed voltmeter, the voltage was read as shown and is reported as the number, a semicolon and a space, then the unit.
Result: 9.5; V
